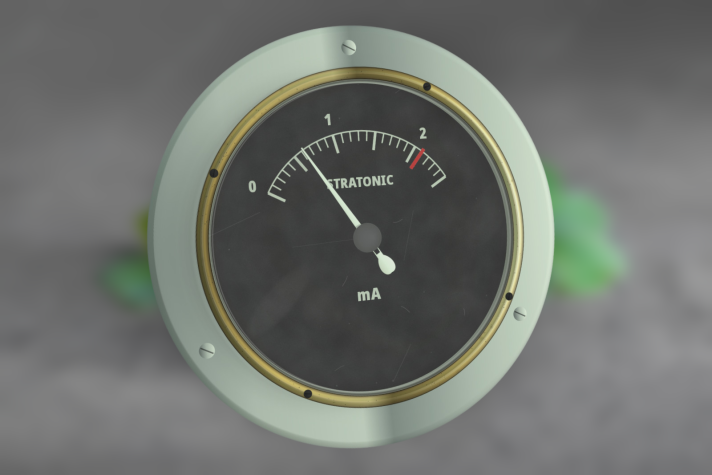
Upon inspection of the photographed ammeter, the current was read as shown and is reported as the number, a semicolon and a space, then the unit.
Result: 0.6; mA
